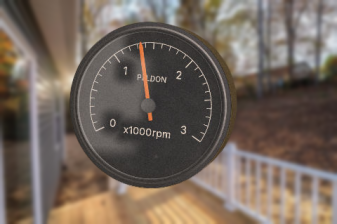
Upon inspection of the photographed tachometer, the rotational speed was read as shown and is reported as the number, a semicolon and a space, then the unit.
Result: 1350; rpm
